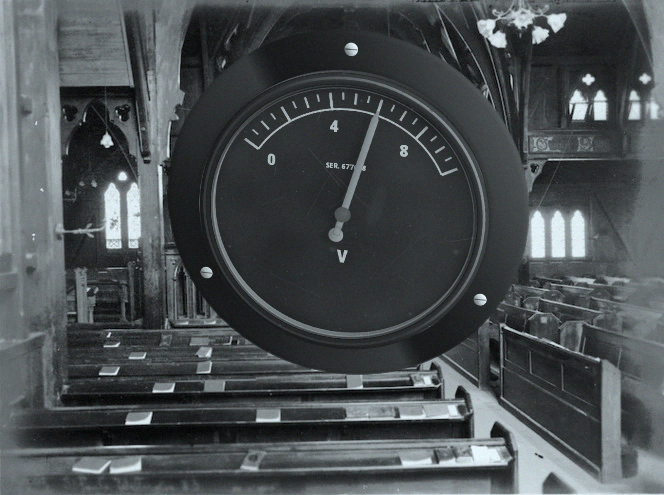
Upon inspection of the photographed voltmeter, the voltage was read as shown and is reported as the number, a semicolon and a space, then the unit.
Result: 6; V
